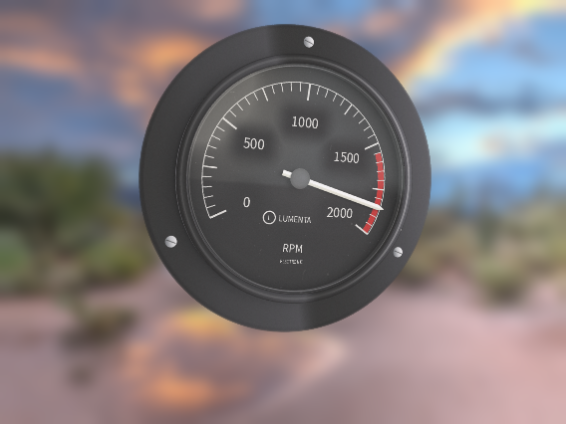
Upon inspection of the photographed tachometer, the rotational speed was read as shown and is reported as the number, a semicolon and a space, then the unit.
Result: 1850; rpm
